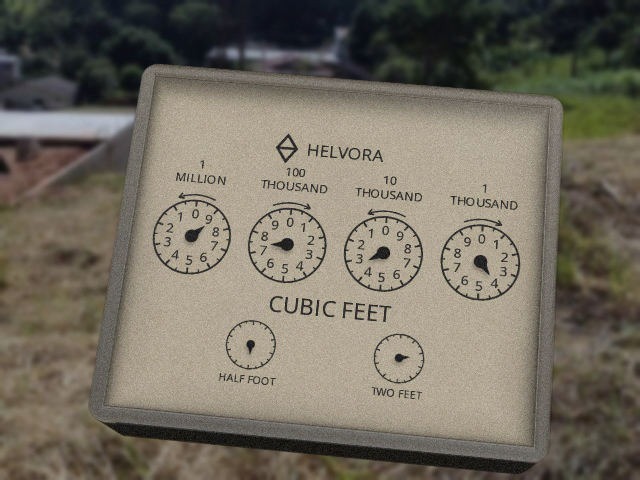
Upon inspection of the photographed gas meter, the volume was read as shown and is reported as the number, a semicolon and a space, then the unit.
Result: 873400; ft³
